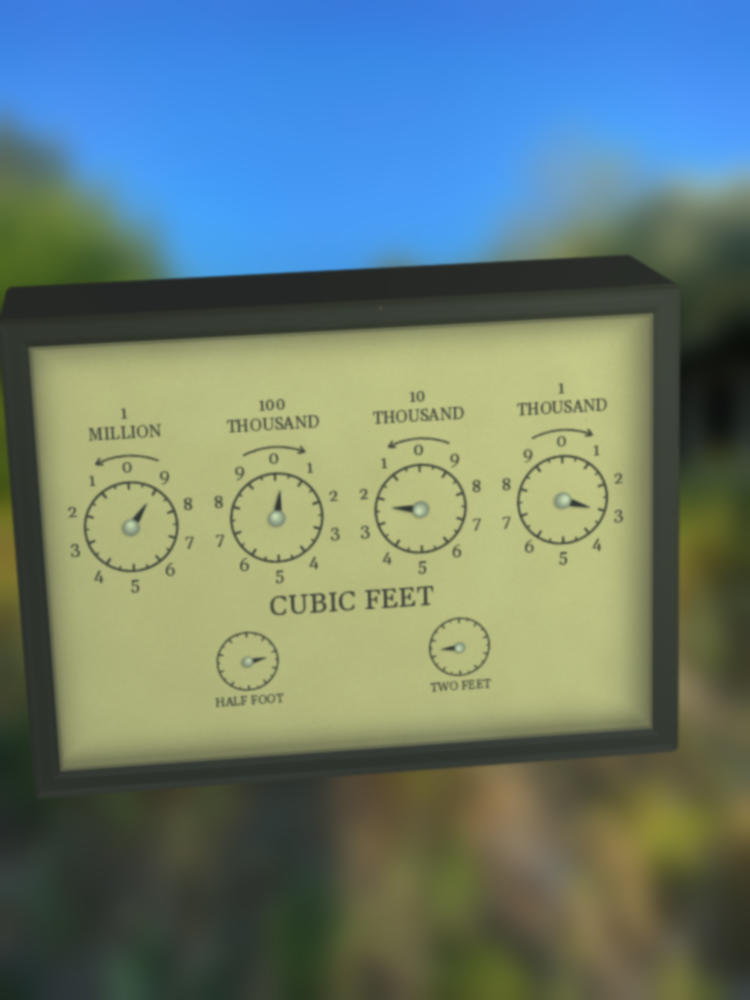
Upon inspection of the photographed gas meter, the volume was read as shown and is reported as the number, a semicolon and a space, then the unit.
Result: 902300; ft³
